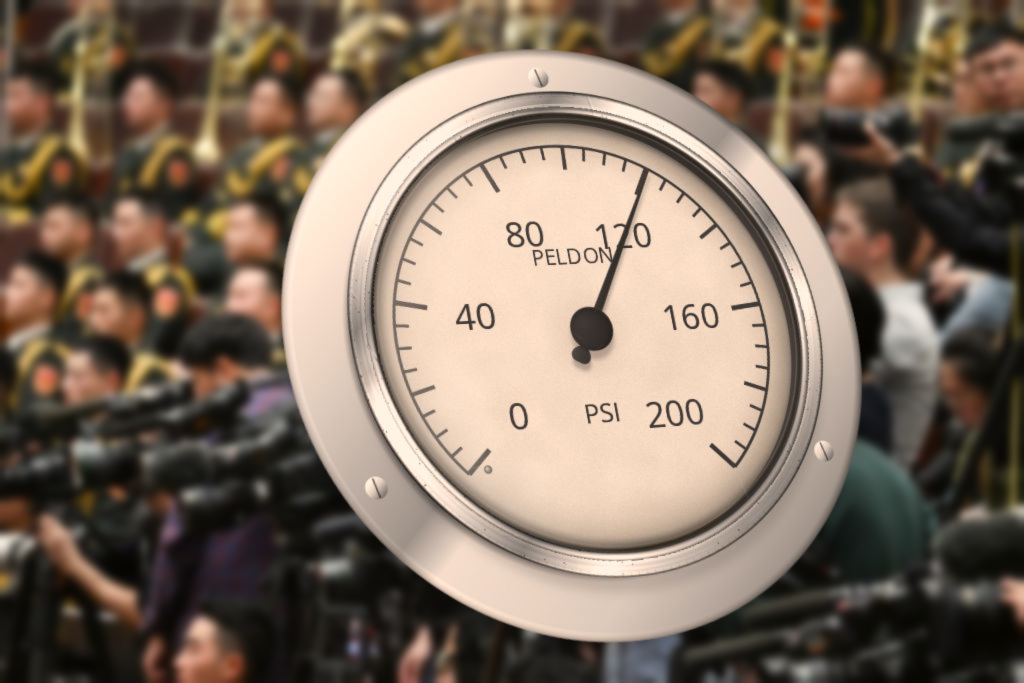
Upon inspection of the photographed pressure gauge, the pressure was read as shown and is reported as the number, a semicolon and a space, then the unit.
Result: 120; psi
